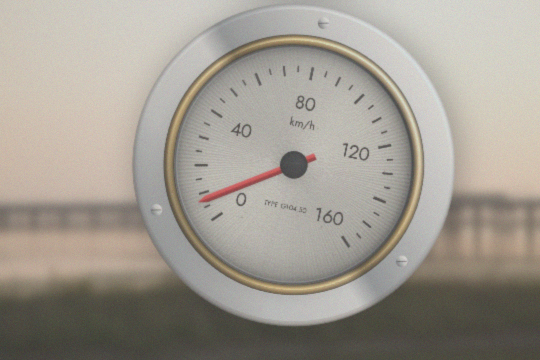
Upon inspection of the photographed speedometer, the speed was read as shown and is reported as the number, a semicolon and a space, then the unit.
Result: 7.5; km/h
